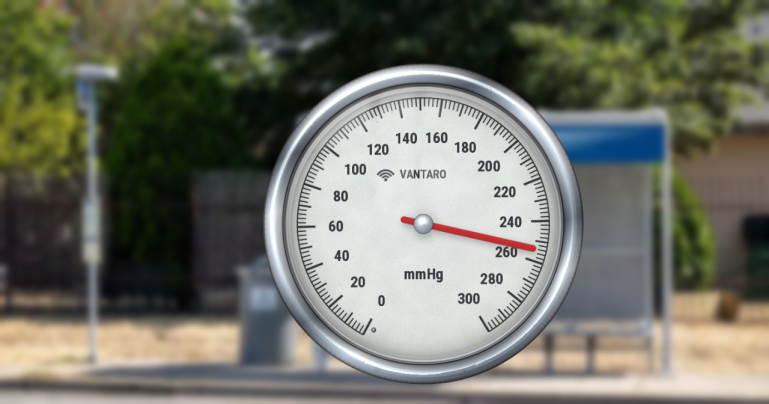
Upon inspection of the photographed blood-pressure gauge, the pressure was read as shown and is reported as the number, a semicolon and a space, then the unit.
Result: 254; mmHg
